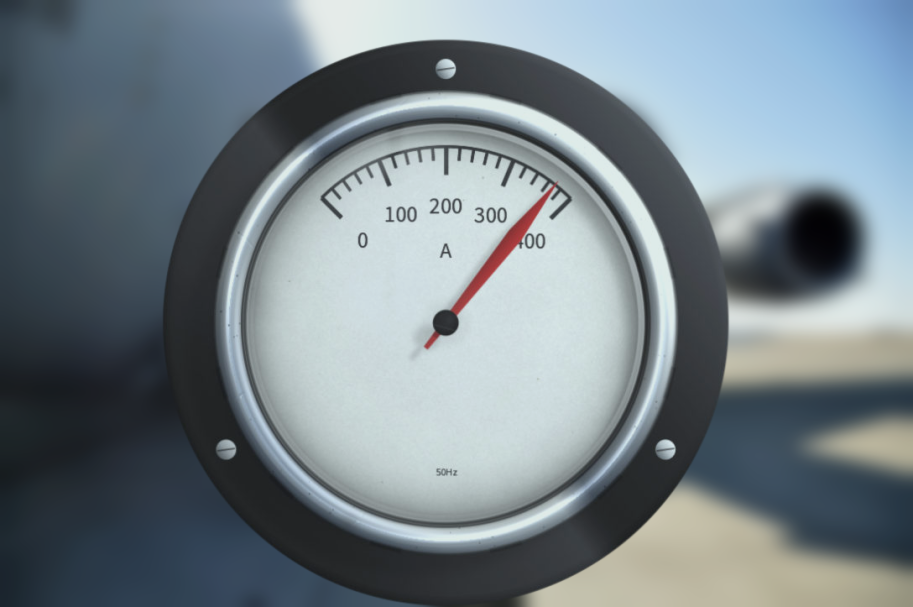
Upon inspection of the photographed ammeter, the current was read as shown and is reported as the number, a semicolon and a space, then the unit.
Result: 370; A
